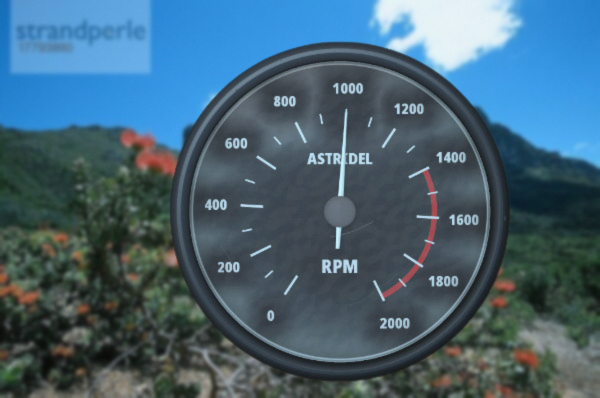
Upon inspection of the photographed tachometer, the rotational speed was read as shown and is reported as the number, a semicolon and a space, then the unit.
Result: 1000; rpm
